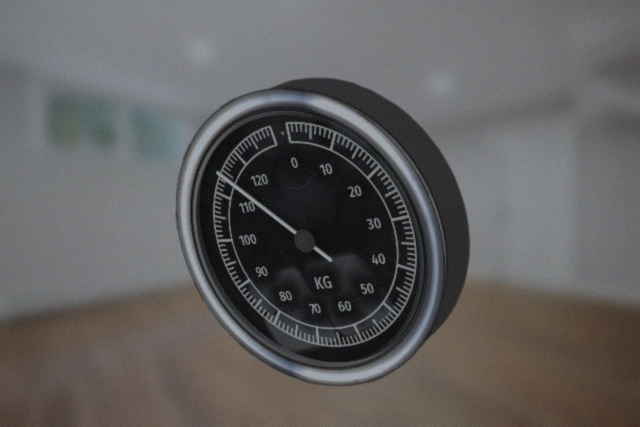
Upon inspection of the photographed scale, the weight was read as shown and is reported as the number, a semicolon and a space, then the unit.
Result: 115; kg
